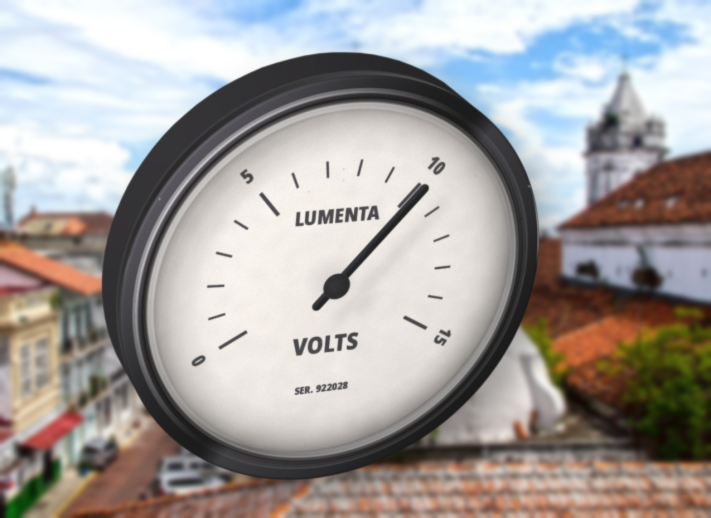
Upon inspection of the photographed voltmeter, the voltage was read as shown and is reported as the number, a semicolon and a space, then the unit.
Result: 10; V
